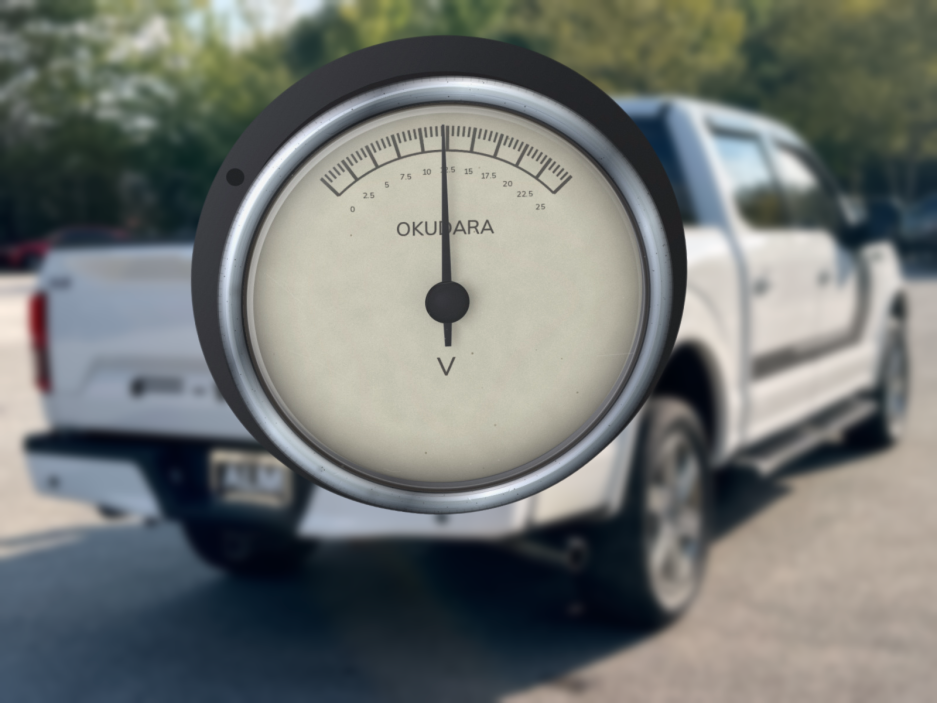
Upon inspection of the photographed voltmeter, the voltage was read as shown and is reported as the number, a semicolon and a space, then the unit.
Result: 12; V
